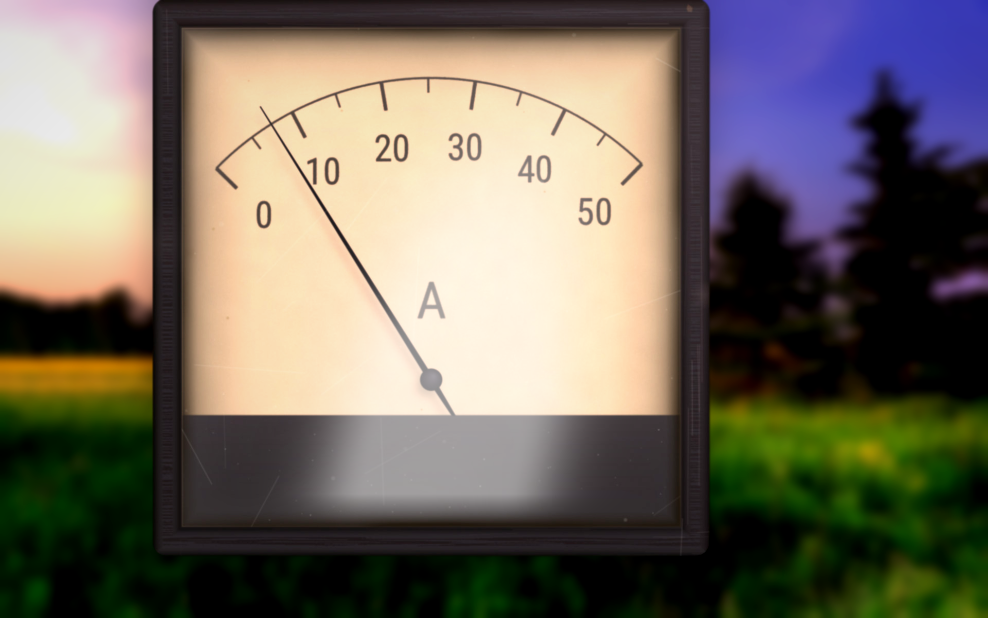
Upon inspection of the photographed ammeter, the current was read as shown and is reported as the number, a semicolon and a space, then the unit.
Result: 7.5; A
